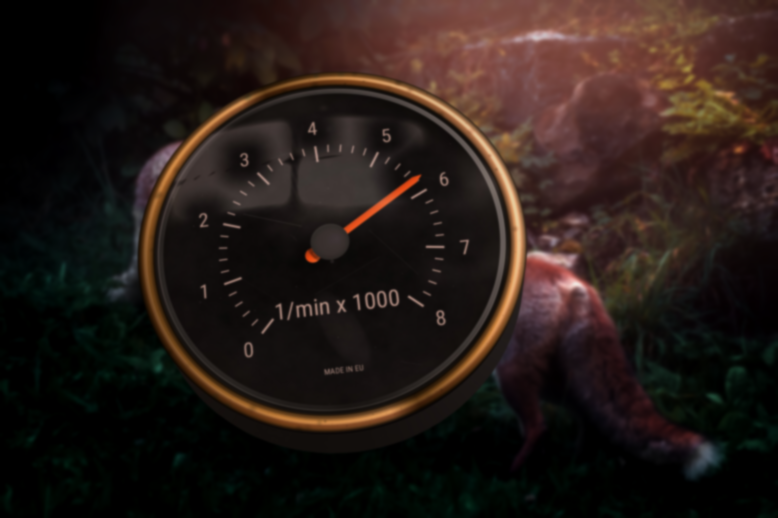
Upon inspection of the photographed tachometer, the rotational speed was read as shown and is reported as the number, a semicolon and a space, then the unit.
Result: 5800; rpm
